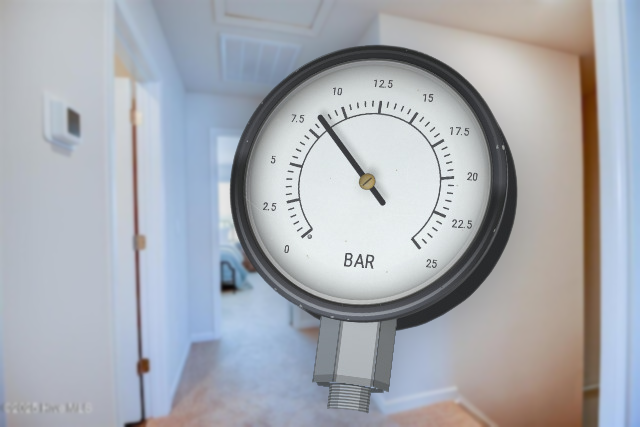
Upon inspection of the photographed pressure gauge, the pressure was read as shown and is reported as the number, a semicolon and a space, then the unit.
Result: 8.5; bar
